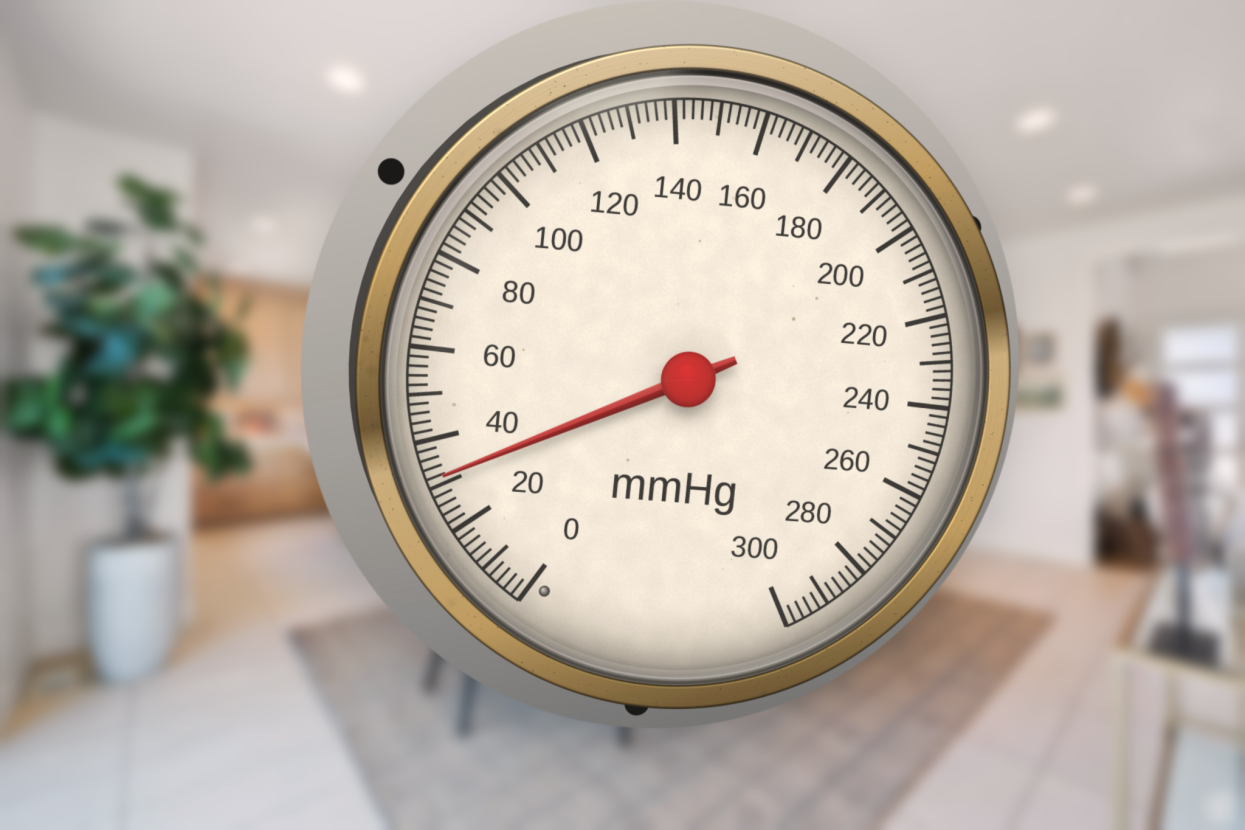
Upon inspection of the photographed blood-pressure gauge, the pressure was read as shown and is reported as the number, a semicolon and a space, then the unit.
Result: 32; mmHg
